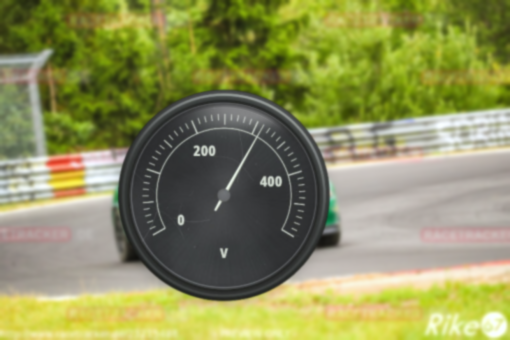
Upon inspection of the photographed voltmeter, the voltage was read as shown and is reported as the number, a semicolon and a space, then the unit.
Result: 310; V
